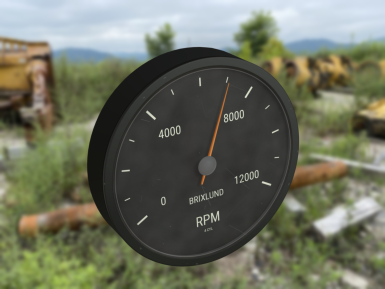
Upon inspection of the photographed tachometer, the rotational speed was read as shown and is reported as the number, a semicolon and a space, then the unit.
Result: 7000; rpm
